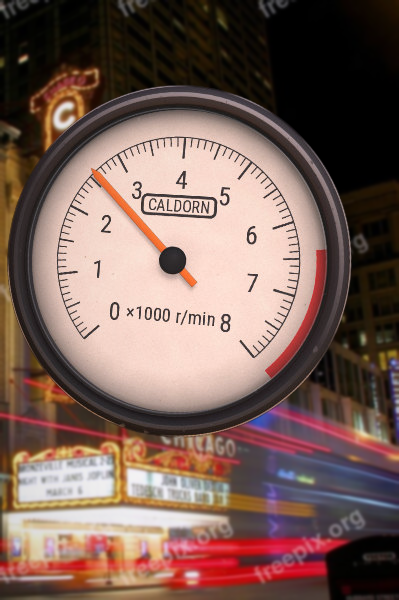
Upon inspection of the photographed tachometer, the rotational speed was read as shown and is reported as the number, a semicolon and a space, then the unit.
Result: 2600; rpm
